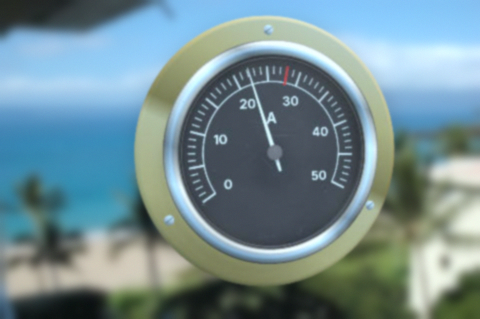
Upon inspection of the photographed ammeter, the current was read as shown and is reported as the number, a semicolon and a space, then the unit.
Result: 22; A
